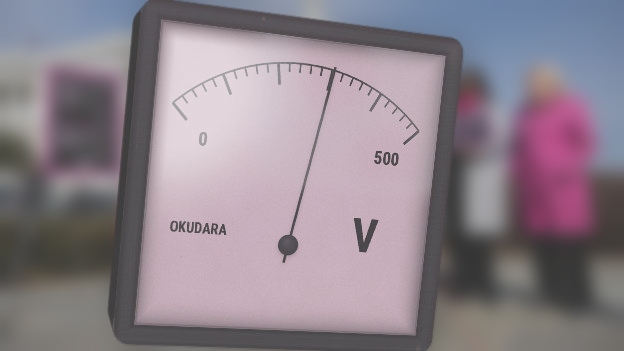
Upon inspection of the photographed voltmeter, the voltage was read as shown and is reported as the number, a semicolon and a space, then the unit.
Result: 300; V
